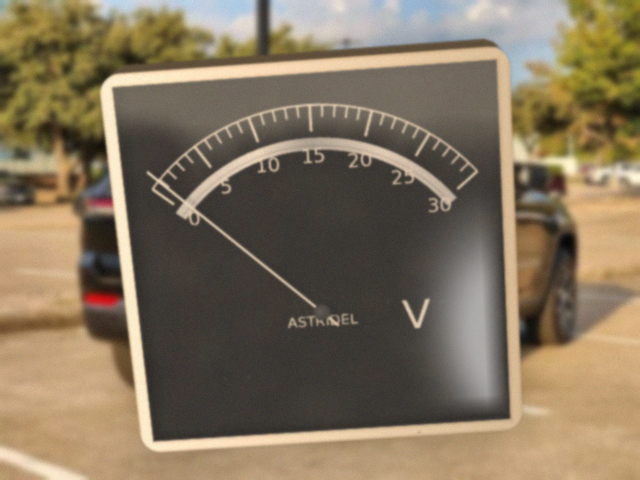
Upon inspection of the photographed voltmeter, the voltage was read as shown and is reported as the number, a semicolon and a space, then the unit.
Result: 1; V
